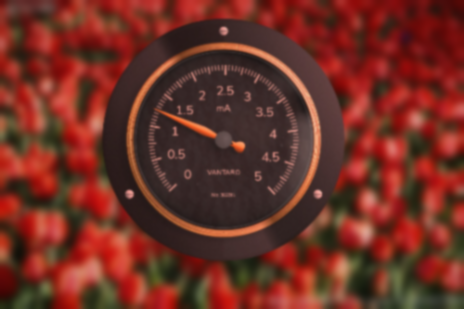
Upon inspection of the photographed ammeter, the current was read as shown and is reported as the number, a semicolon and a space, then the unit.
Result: 1.25; mA
